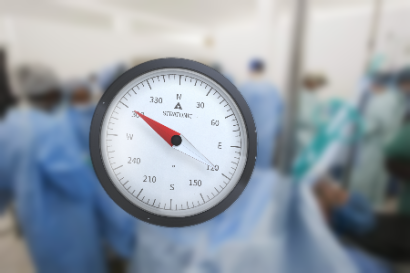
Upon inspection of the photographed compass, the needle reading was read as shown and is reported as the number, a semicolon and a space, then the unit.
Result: 300; °
